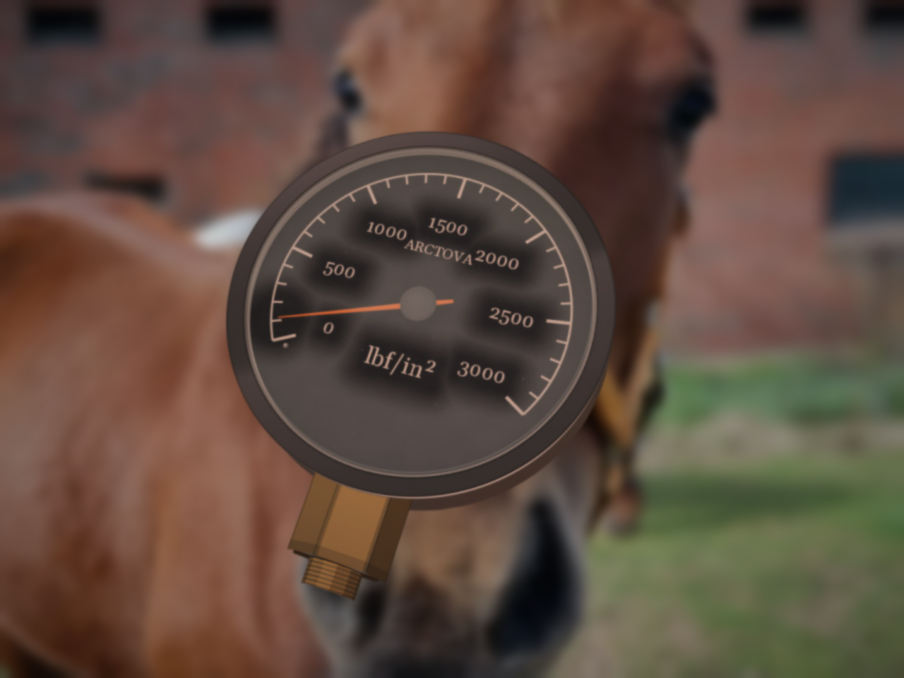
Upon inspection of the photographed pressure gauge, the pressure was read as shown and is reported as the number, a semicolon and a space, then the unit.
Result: 100; psi
